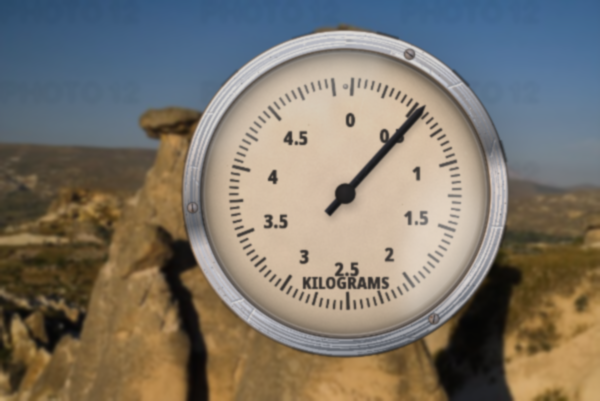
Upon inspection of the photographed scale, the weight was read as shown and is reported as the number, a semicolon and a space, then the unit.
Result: 0.55; kg
